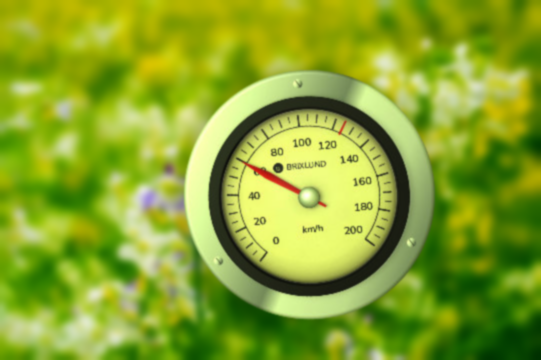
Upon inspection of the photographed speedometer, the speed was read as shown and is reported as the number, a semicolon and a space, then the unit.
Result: 60; km/h
